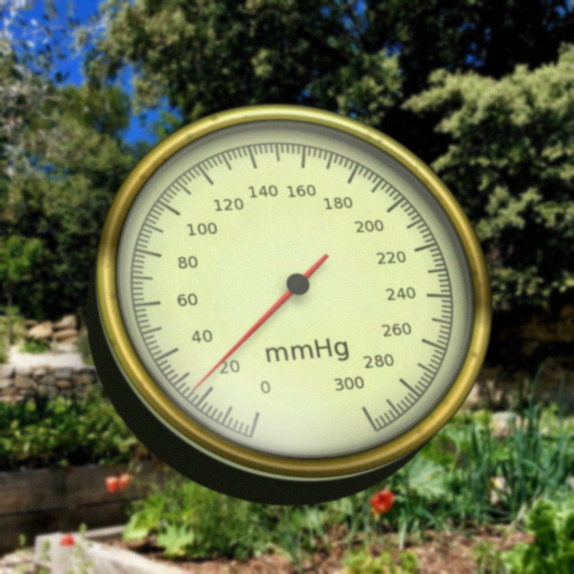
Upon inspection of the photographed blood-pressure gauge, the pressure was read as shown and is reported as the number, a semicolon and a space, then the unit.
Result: 24; mmHg
